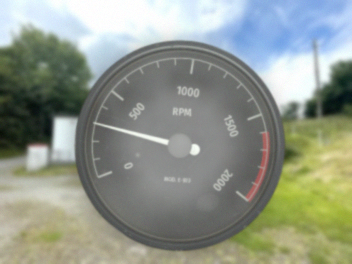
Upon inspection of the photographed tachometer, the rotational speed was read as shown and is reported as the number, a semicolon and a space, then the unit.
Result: 300; rpm
